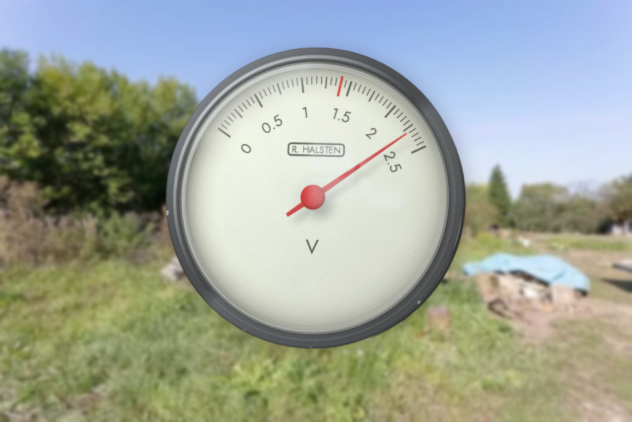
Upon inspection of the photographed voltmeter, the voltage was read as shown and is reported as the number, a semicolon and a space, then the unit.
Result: 2.3; V
